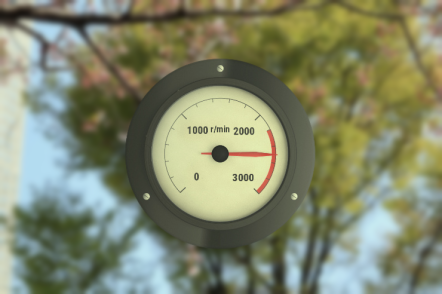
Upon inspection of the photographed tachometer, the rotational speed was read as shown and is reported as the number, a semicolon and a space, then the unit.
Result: 2500; rpm
